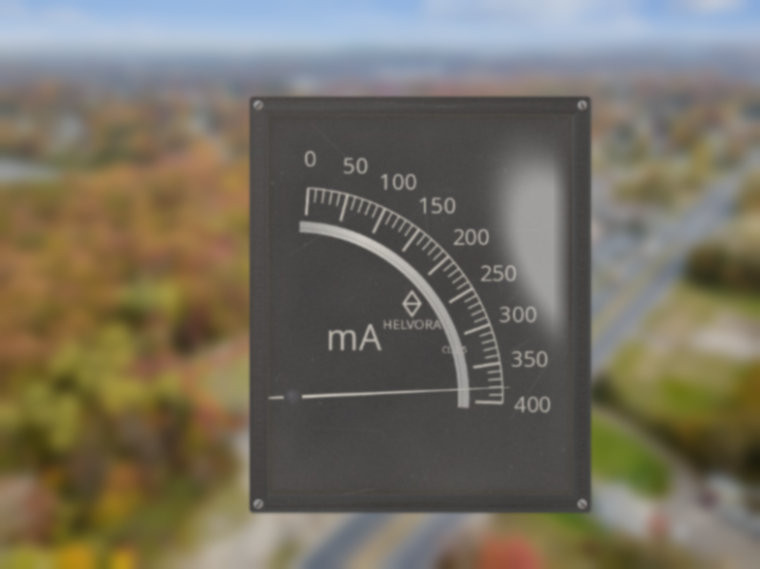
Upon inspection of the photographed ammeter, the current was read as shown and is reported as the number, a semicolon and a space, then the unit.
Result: 380; mA
